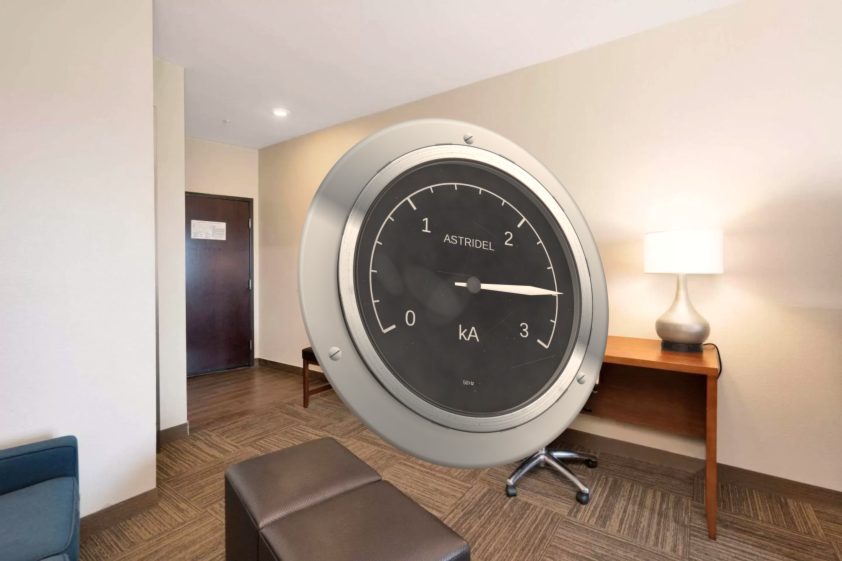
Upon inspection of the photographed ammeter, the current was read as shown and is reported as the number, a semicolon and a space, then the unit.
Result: 2.6; kA
